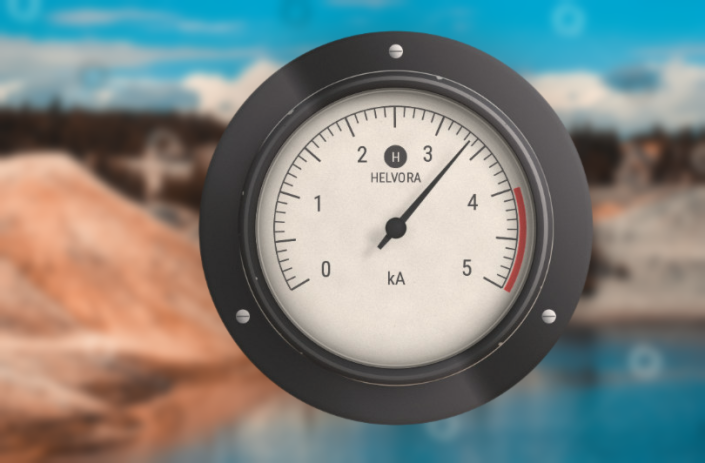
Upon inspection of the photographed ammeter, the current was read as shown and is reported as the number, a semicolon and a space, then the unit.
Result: 3.35; kA
